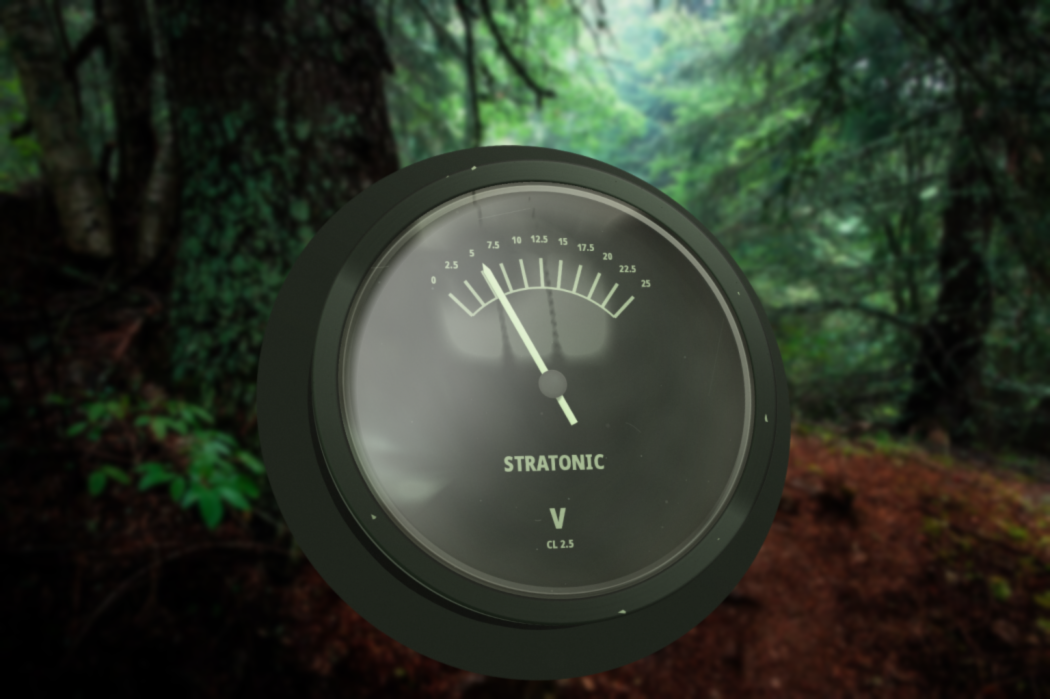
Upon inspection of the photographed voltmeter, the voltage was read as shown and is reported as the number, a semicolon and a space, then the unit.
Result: 5; V
